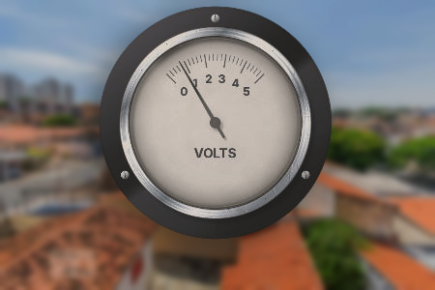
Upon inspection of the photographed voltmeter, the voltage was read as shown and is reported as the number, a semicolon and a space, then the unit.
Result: 0.8; V
